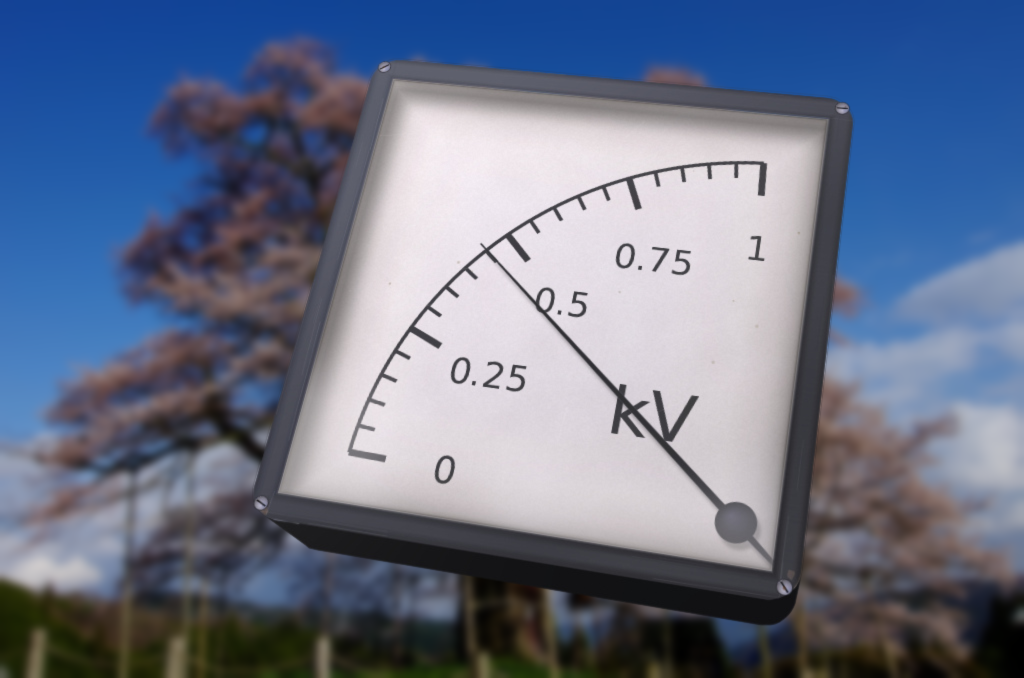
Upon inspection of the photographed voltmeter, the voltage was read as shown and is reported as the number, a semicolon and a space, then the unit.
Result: 0.45; kV
